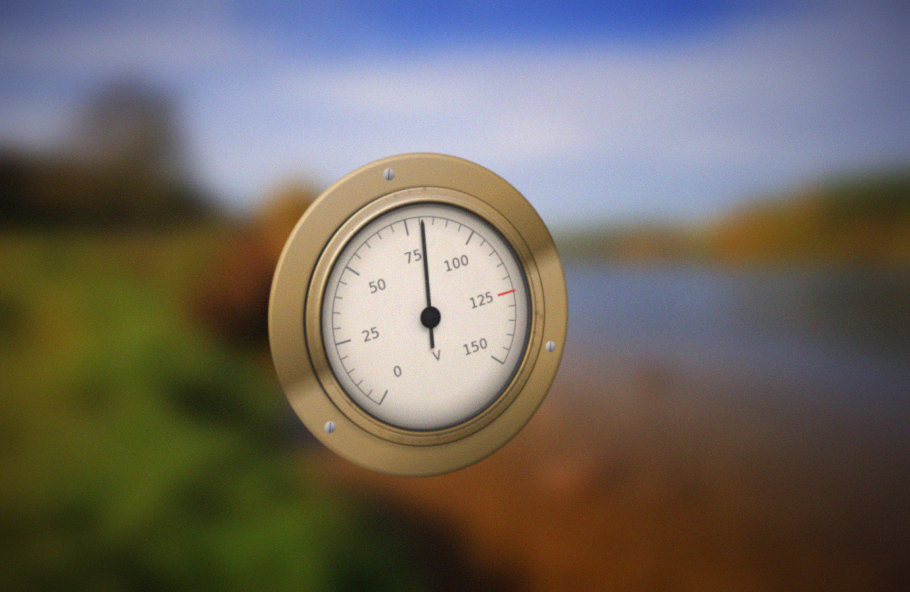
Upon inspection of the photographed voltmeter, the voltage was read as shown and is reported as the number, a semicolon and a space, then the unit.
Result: 80; V
